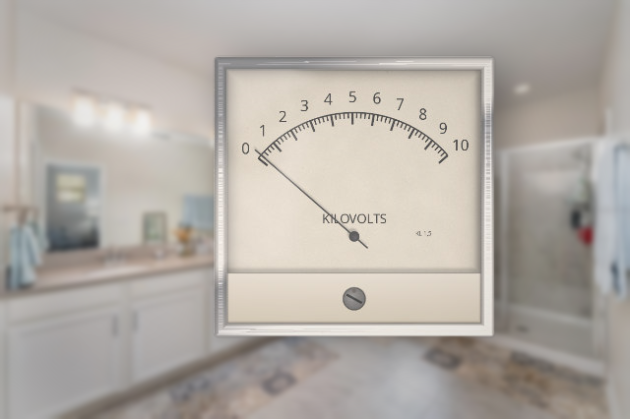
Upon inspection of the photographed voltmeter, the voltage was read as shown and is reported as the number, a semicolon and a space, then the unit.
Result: 0.2; kV
